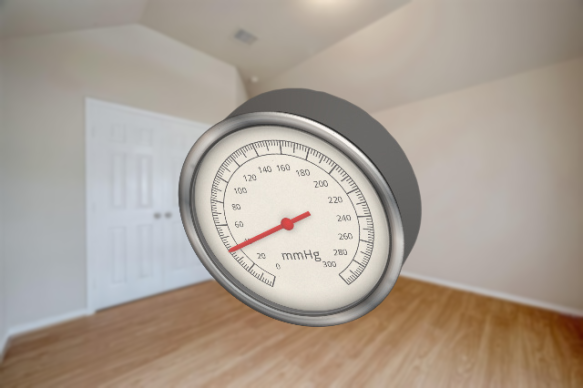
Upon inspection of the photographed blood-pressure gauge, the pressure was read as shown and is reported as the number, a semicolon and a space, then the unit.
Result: 40; mmHg
